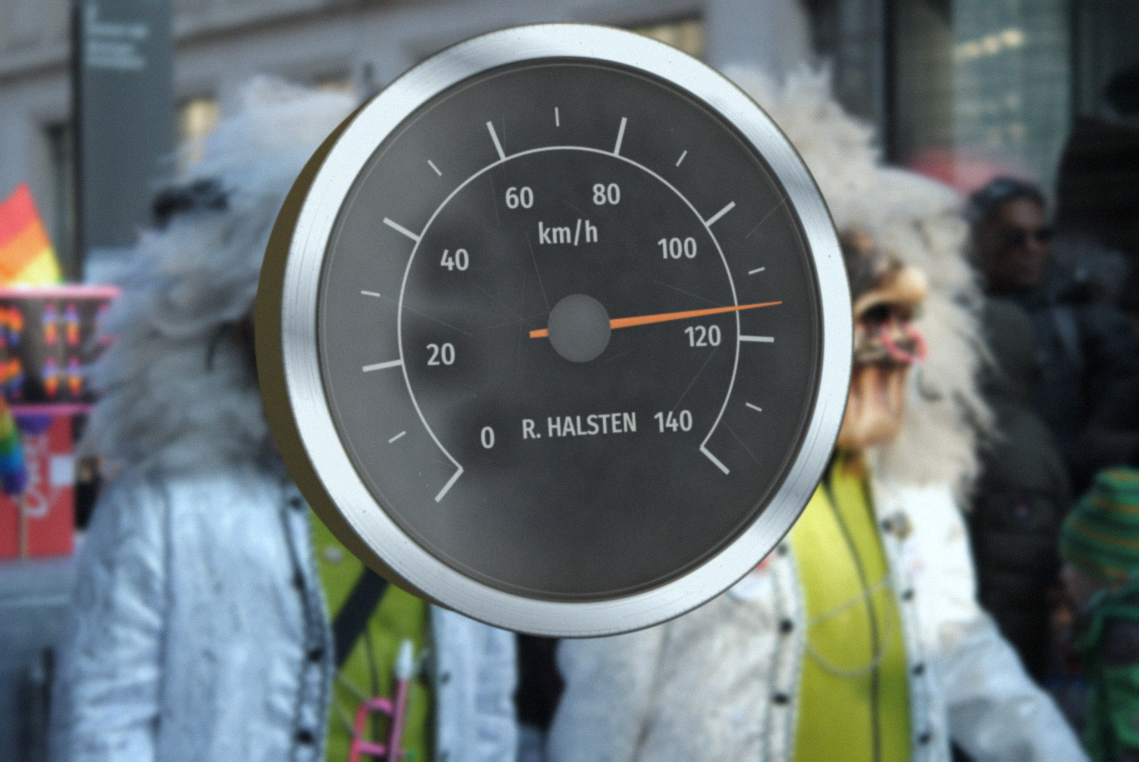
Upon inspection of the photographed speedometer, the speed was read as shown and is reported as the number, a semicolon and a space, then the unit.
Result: 115; km/h
